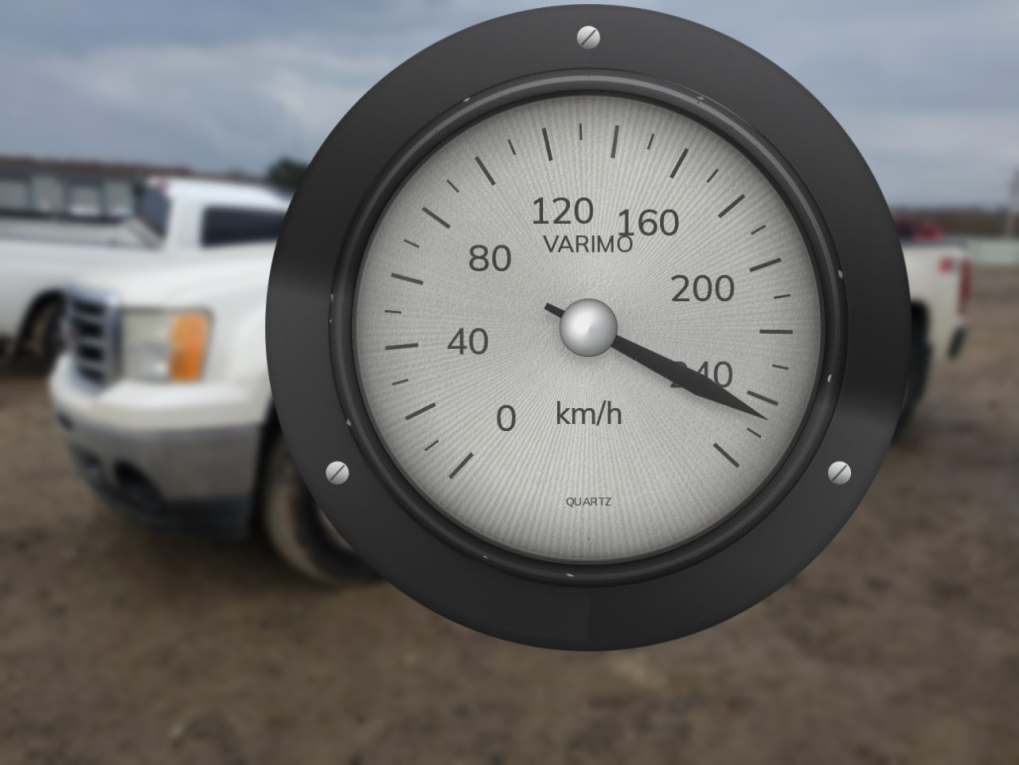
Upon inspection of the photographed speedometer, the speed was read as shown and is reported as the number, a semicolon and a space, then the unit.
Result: 245; km/h
